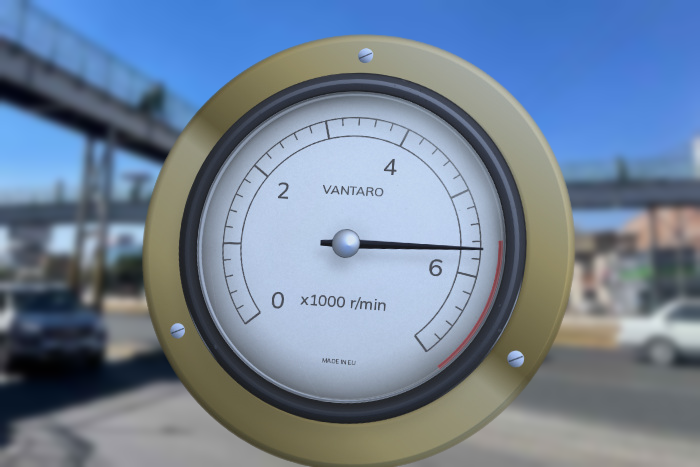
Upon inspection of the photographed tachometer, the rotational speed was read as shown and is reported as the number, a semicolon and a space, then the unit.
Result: 5700; rpm
